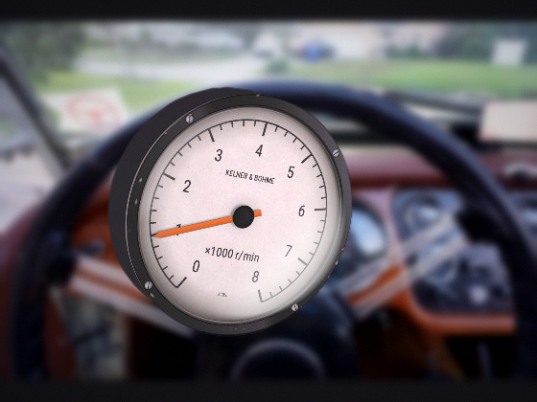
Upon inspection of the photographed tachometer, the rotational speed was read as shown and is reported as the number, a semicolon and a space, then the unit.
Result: 1000; rpm
